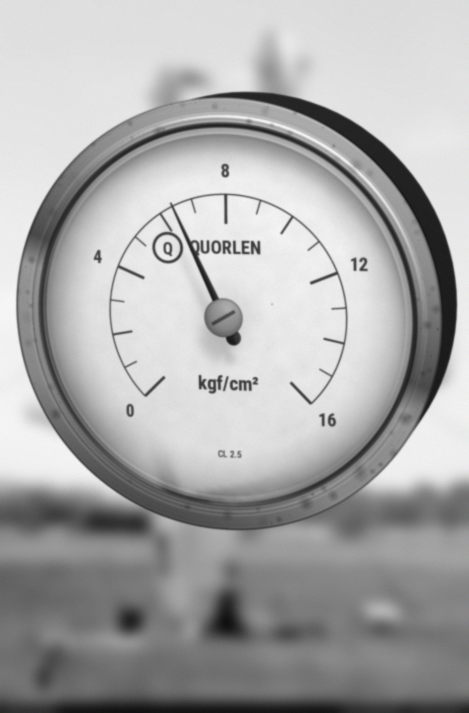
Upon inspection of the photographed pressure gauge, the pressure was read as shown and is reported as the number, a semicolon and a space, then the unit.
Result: 6.5; kg/cm²
